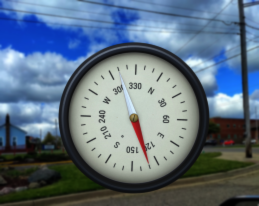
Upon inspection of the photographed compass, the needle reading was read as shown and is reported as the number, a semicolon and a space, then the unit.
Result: 130; °
